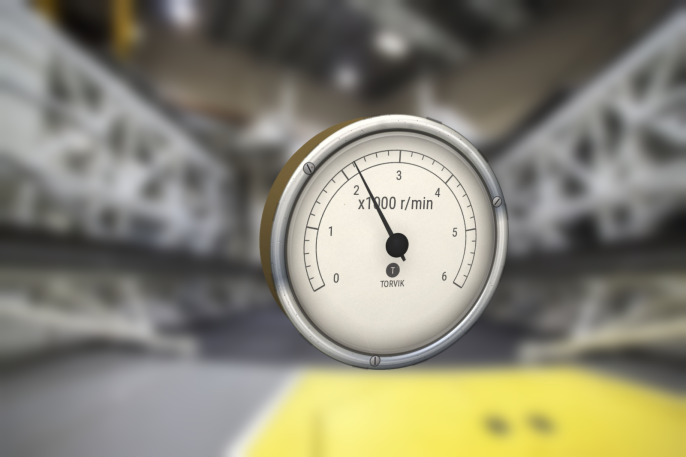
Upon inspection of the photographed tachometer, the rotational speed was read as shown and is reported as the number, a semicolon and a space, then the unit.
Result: 2200; rpm
